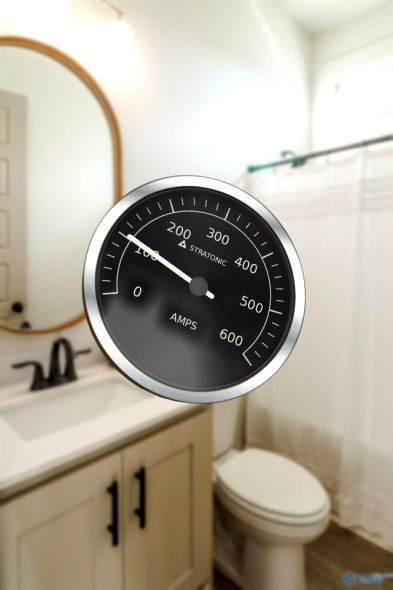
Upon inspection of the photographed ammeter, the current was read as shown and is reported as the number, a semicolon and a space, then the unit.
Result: 100; A
